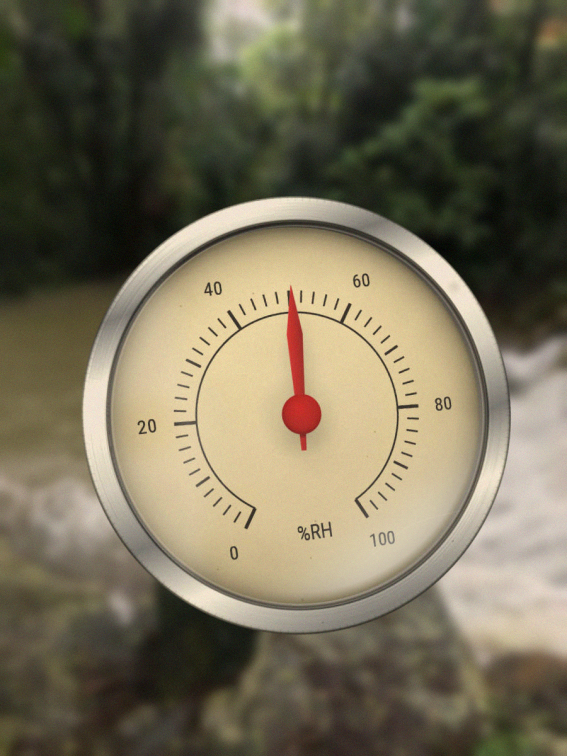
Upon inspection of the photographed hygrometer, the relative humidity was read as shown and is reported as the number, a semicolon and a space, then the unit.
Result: 50; %
